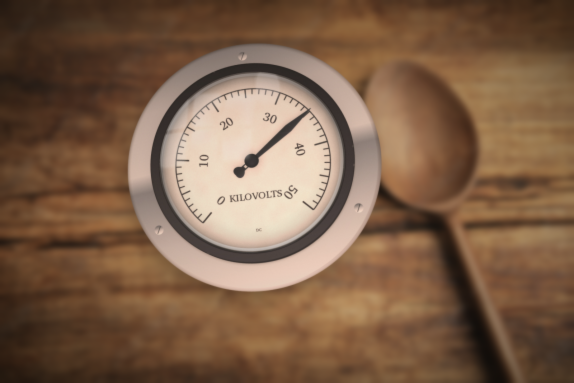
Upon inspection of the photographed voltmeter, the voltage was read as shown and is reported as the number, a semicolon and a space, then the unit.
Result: 35; kV
